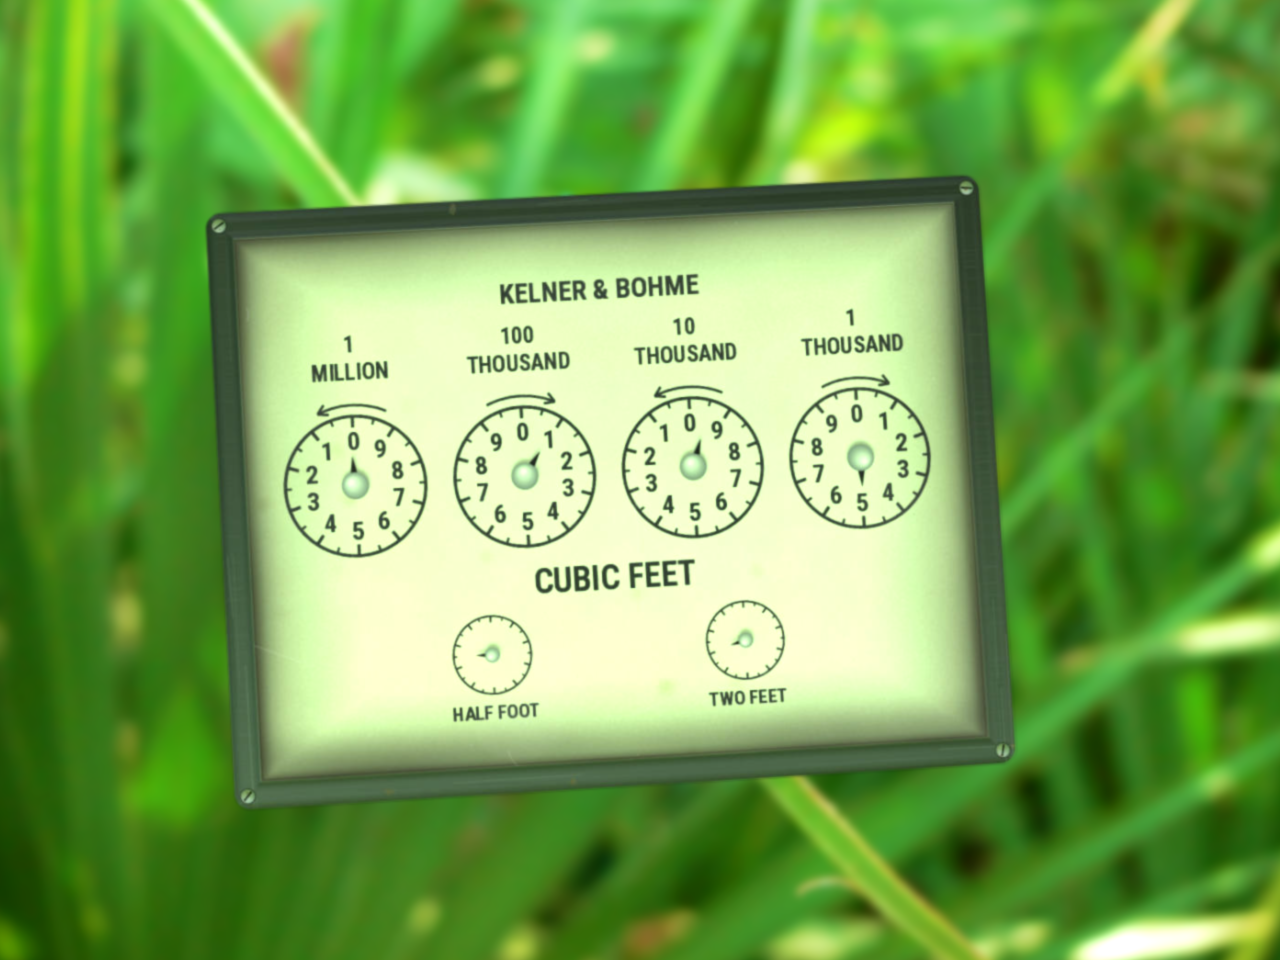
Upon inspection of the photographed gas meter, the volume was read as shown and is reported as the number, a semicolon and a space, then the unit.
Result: 9500; ft³
